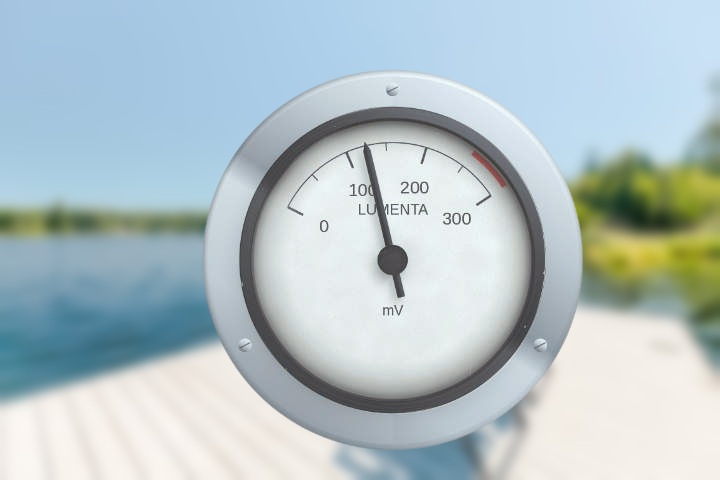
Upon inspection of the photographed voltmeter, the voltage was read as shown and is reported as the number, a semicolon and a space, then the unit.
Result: 125; mV
